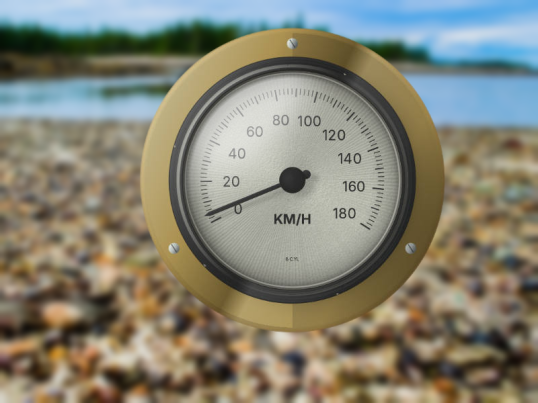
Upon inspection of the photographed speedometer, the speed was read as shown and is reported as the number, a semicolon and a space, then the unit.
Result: 4; km/h
